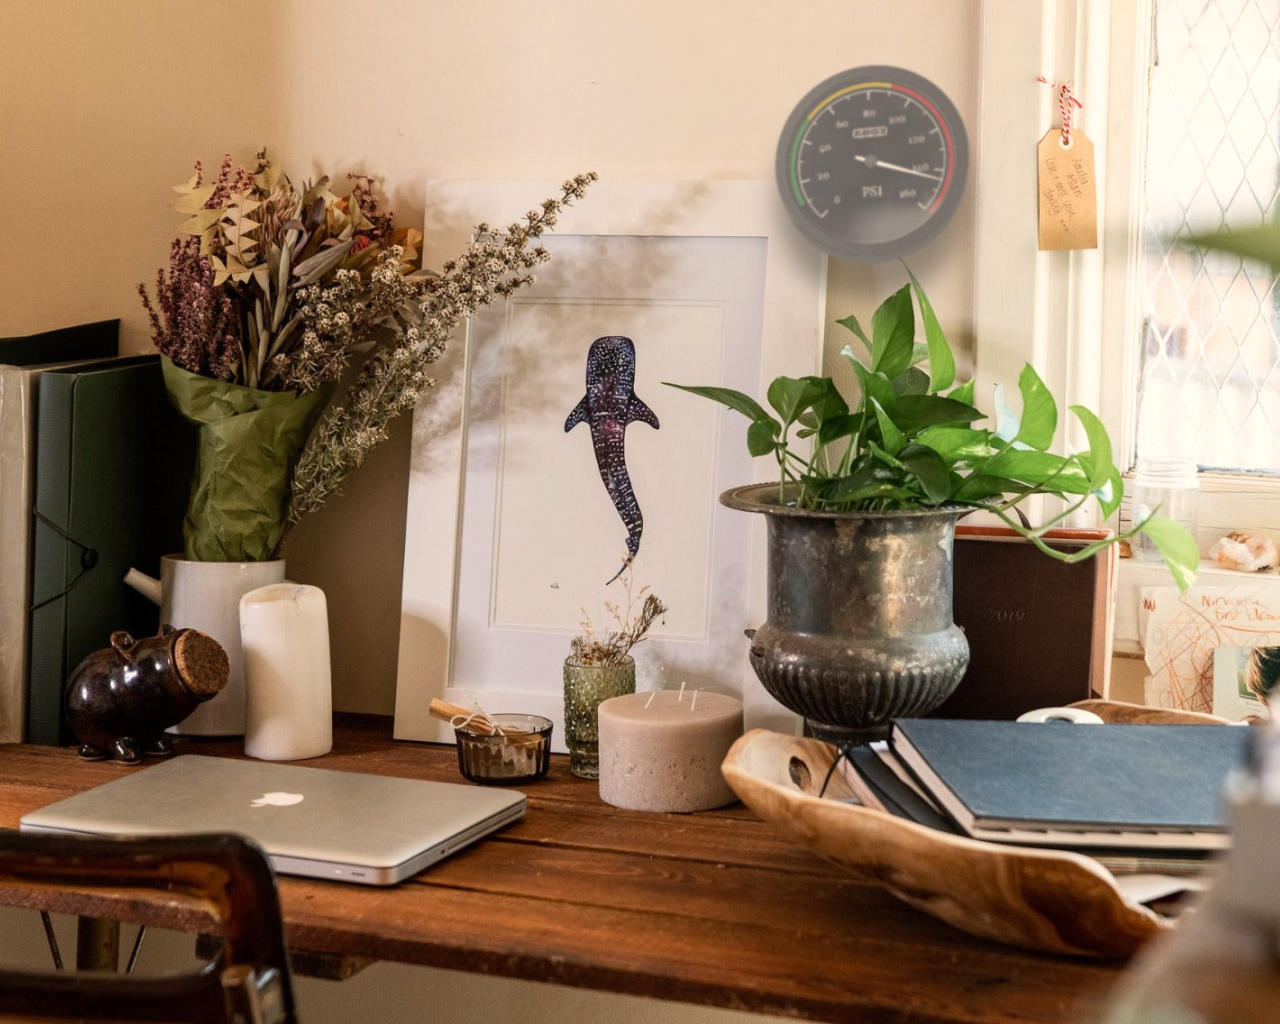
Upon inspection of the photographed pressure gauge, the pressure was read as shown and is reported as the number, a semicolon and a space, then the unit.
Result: 145; psi
